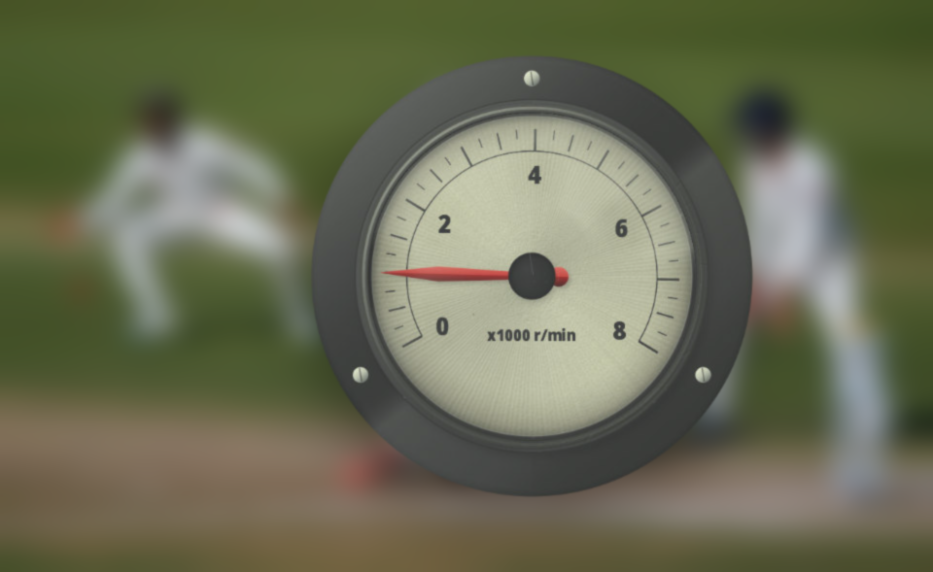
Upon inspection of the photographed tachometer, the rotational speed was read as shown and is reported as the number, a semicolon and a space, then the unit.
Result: 1000; rpm
